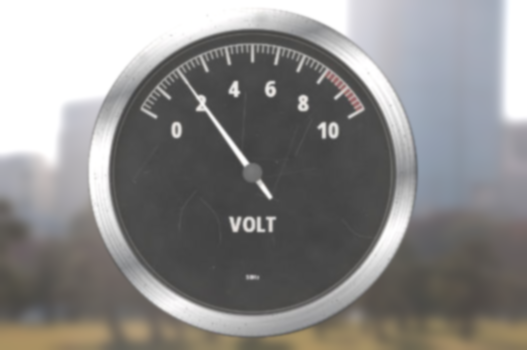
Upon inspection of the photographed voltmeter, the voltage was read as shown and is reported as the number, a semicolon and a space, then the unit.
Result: 2; V
